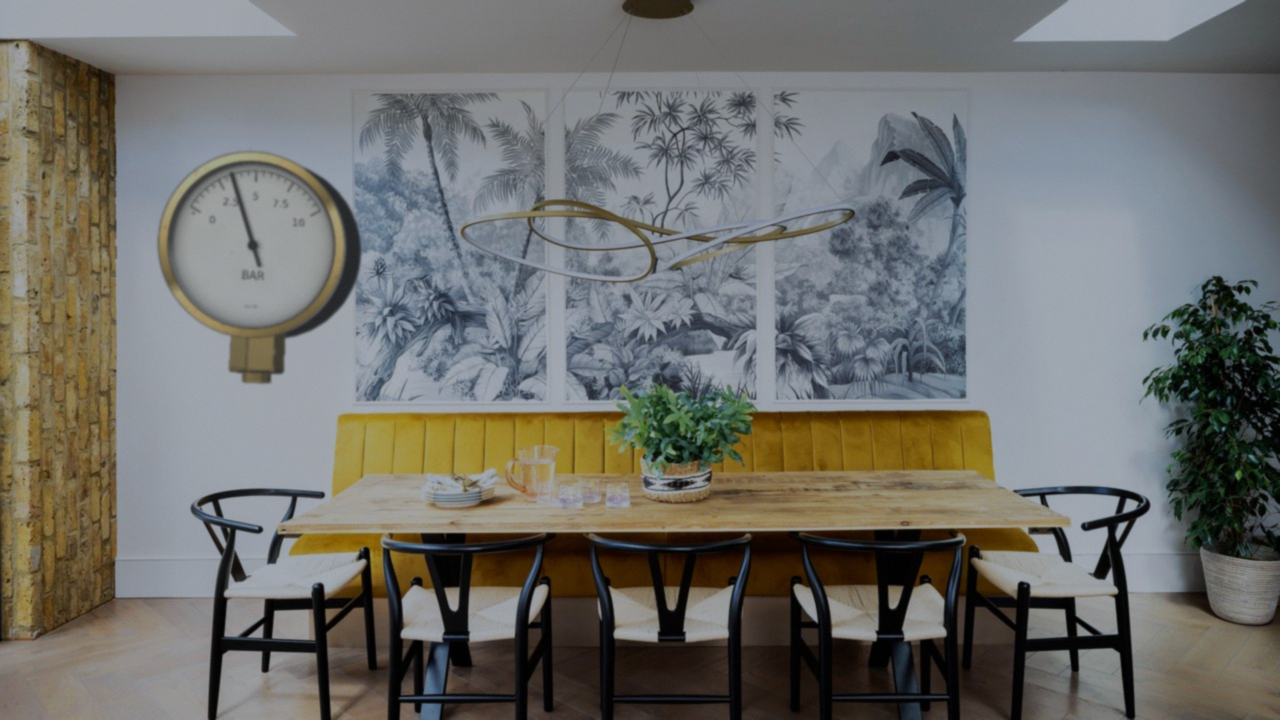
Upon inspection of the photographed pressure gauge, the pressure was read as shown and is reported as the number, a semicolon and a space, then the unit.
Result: 3.5; bar
